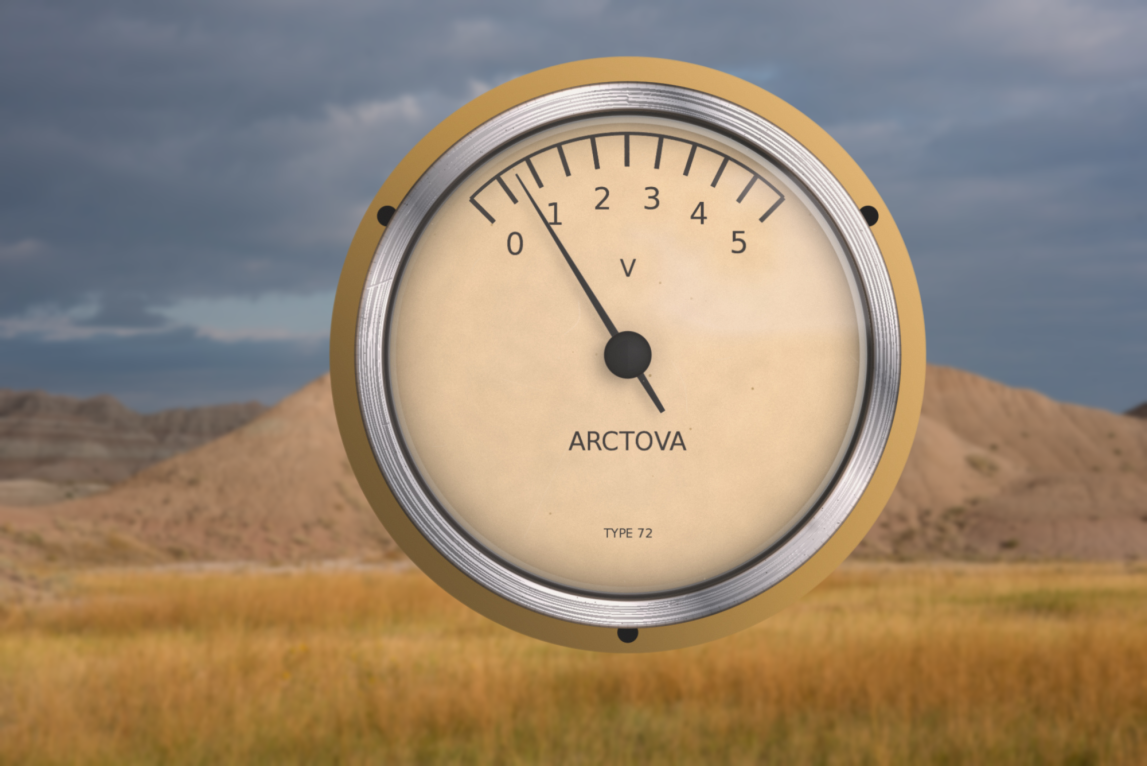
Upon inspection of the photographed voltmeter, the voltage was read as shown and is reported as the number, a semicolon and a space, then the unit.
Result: 0.75; V
